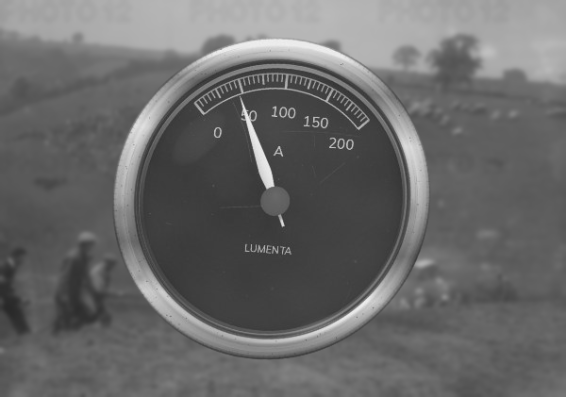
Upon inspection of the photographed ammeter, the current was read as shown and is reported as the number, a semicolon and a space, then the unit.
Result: 45; A
